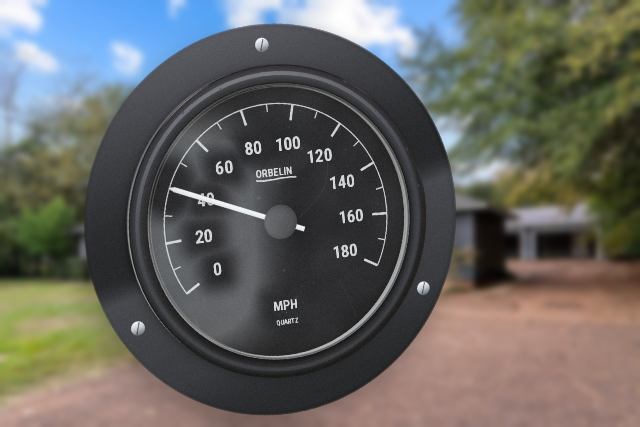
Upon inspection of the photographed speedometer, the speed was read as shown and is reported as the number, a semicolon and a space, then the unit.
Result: 40; mph
